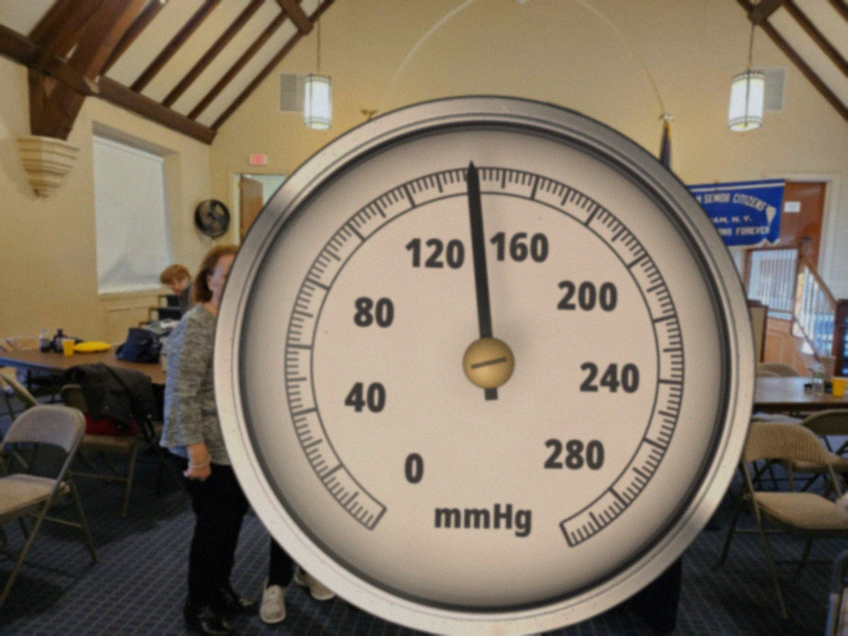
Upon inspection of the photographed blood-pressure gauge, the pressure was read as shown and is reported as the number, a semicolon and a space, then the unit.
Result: 140; mmHg
